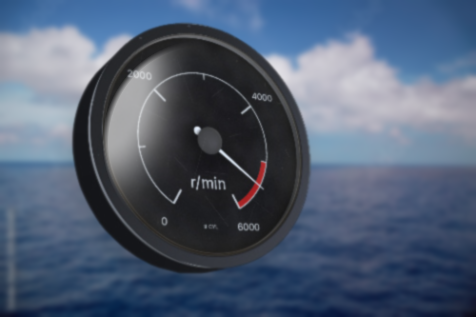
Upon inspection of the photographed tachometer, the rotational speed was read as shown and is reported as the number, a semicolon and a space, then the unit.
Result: 5500; rpm
